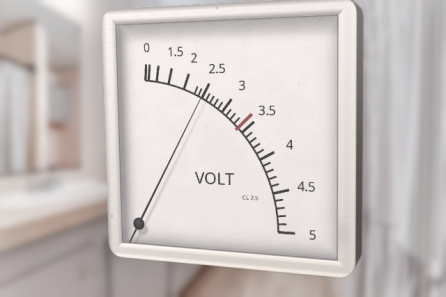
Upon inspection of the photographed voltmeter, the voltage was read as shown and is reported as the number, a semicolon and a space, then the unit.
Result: 2.5; V
